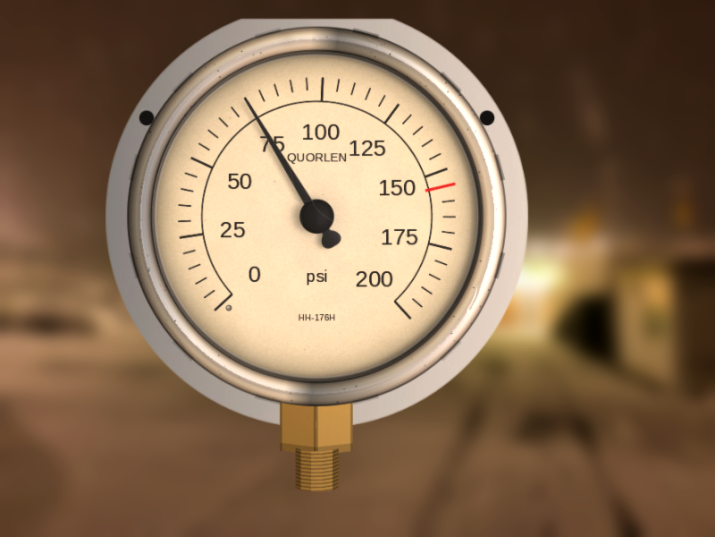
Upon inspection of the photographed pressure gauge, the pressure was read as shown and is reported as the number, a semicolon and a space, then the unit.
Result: 75; psi
